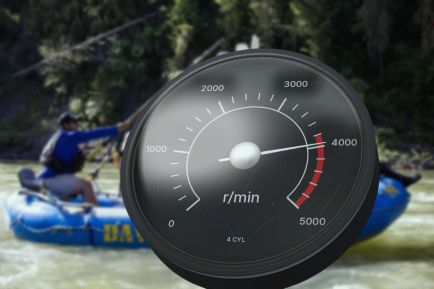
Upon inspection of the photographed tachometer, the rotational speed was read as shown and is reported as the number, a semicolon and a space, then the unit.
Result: 4000; rpm
